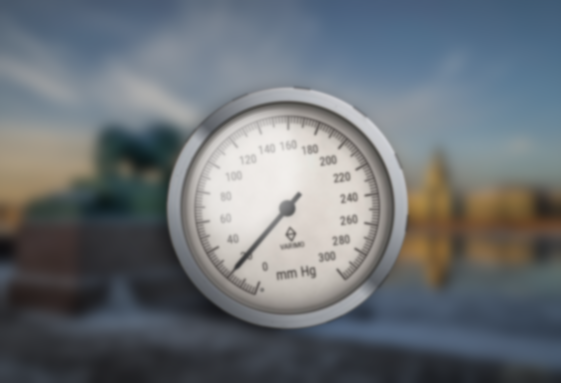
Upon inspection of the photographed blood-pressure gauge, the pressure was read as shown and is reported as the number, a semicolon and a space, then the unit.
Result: 20; mmHg
